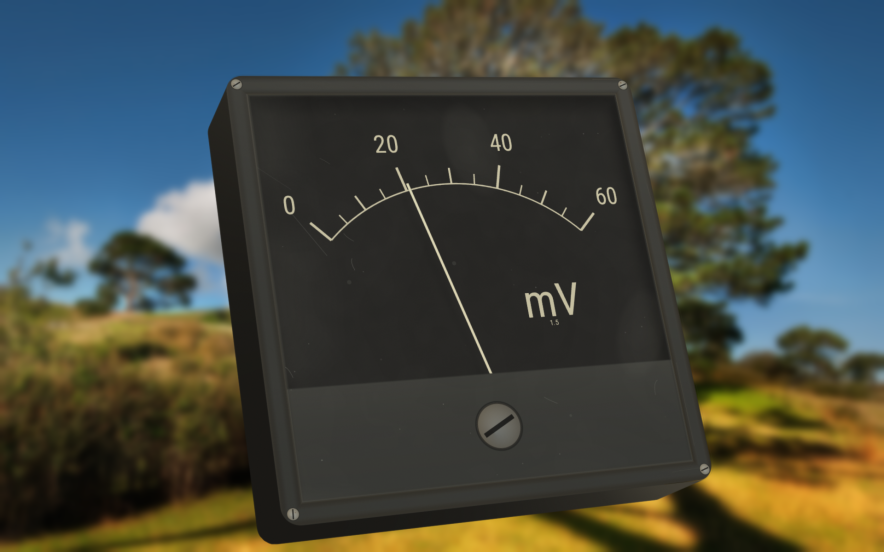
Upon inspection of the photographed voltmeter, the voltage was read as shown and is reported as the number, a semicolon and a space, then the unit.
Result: 20; mV
